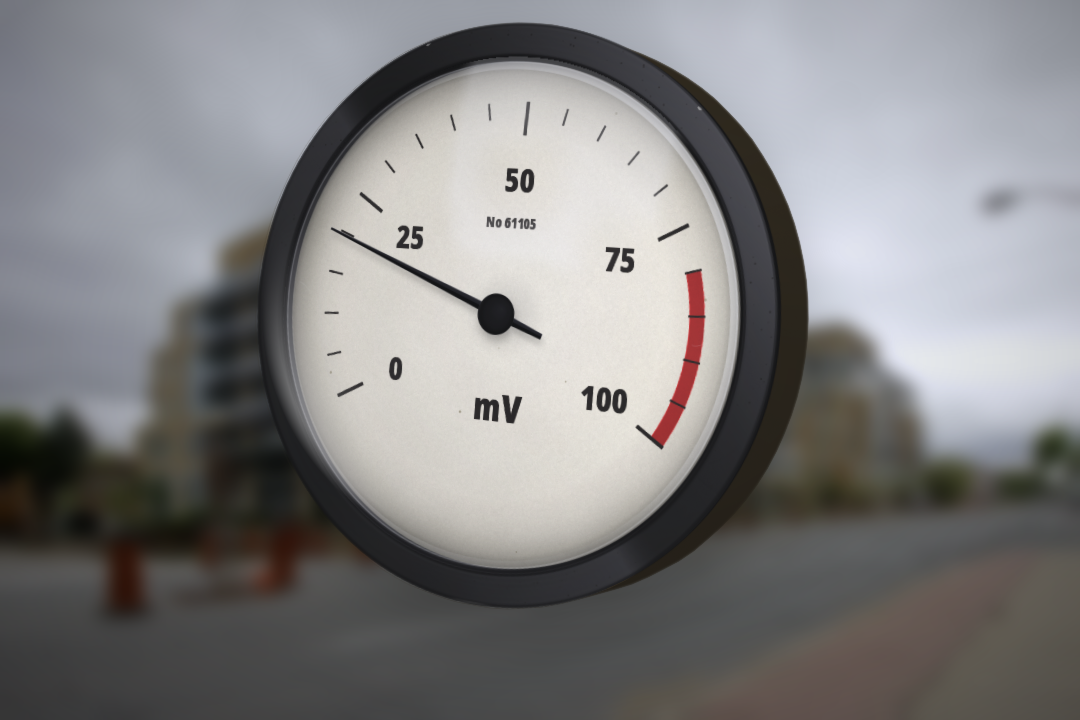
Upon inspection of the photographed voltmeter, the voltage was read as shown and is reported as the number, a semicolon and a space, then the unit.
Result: 20; mV
